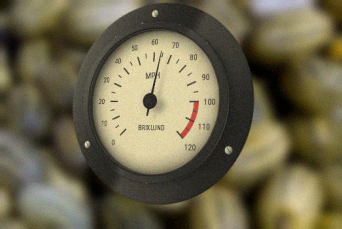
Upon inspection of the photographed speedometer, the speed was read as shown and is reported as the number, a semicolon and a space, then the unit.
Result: 65; mph
